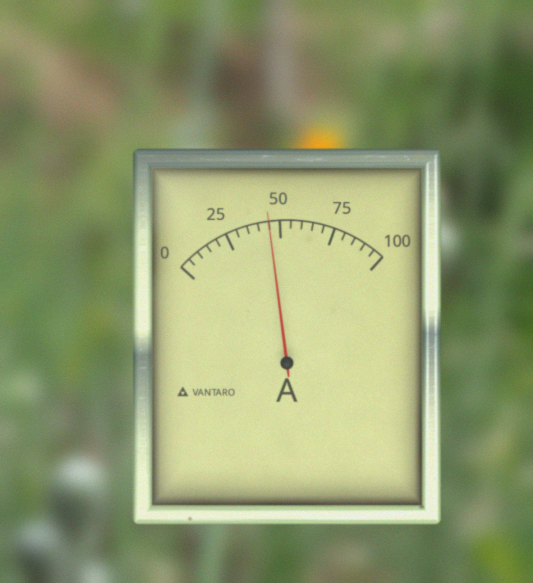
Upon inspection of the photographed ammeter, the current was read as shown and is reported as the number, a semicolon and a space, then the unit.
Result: 45; A
